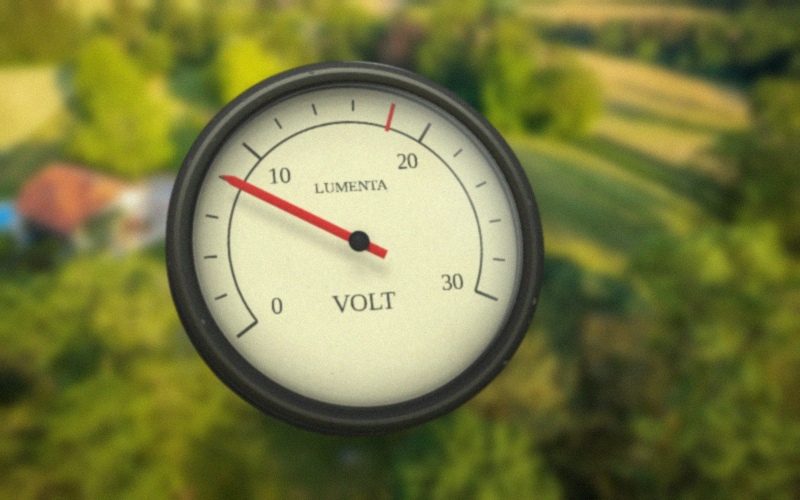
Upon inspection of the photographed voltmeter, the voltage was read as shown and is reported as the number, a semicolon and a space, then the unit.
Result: 8; V
